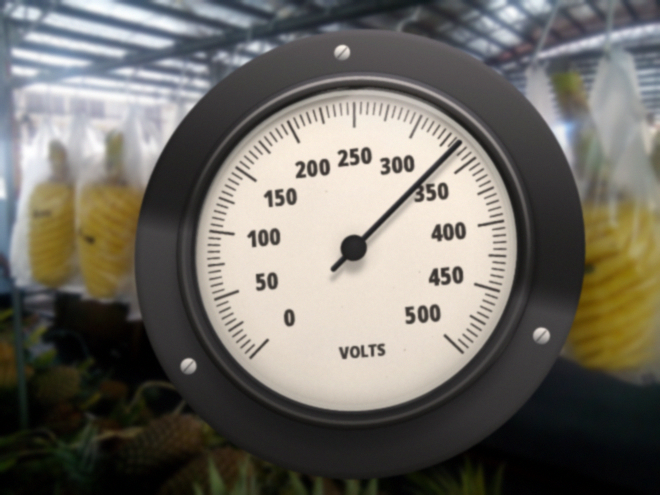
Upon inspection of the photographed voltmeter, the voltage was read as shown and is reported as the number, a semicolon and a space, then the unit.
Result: 335; V
